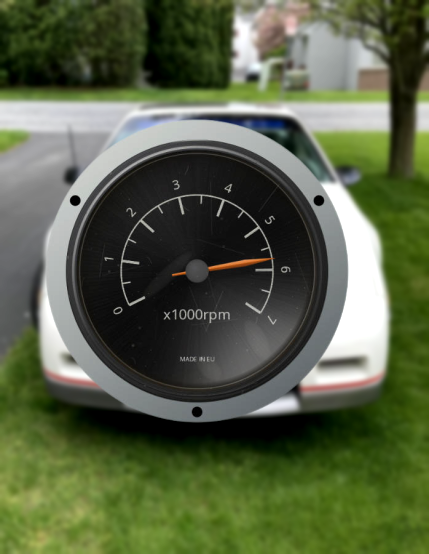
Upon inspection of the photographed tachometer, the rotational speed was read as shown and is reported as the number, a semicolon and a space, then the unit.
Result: 5750; rpm
